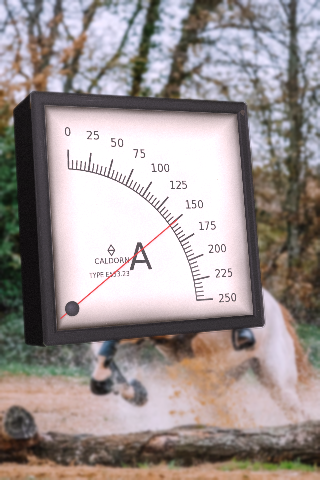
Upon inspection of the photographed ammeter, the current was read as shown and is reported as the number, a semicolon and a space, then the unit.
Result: 150; A
